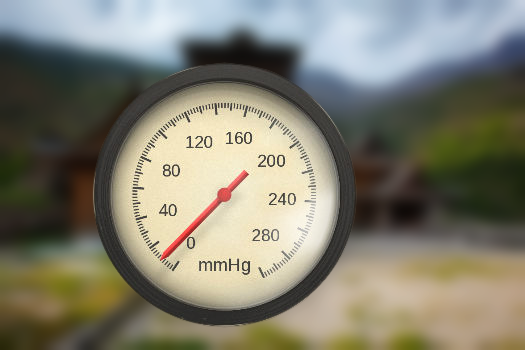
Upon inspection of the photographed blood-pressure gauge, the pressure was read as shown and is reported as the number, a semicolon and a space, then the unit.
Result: 10; mmHg
